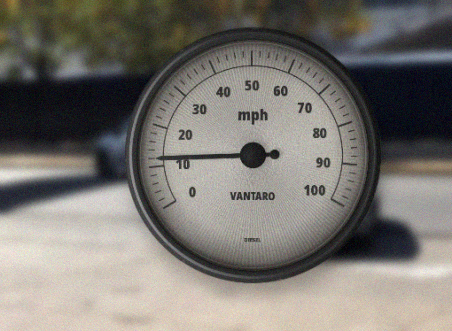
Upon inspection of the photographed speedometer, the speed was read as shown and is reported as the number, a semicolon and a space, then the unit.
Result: 12; mph
